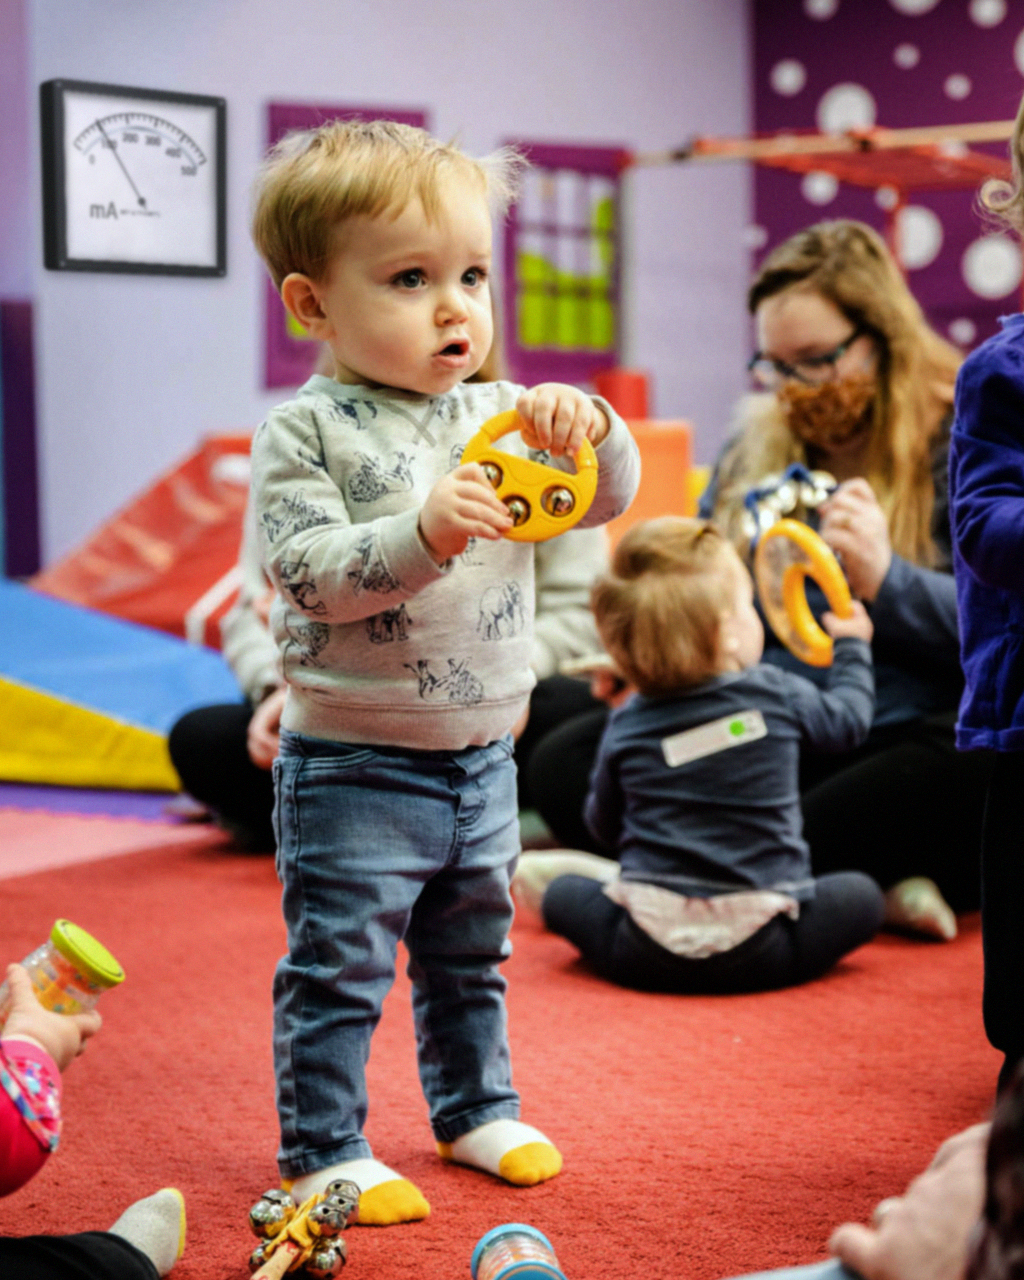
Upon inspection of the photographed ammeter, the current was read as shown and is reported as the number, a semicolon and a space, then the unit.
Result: 100; mA
